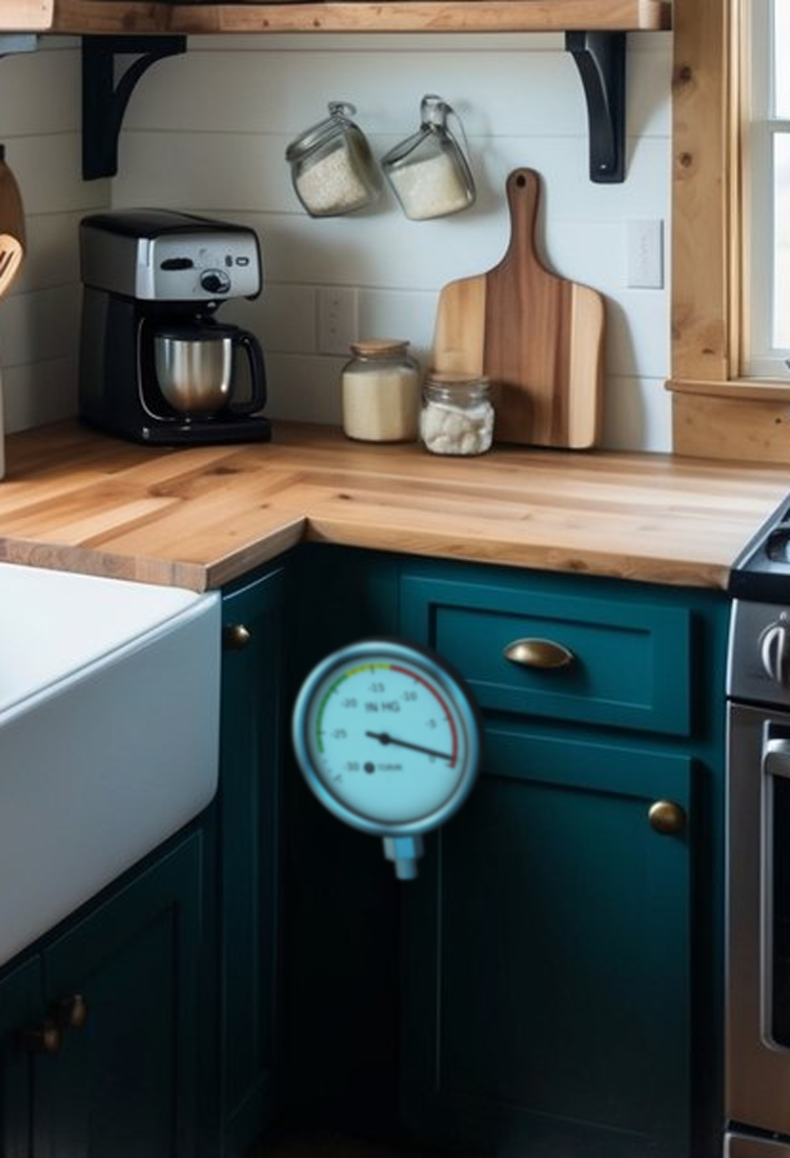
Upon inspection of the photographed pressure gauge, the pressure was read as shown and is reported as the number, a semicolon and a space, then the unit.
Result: -1; inHg
